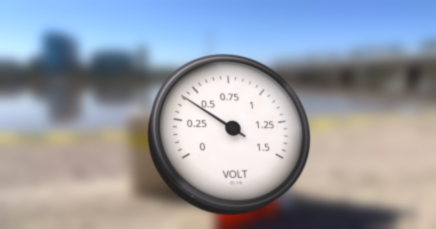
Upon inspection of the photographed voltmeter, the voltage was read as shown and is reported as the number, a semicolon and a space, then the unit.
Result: 0.4; V
